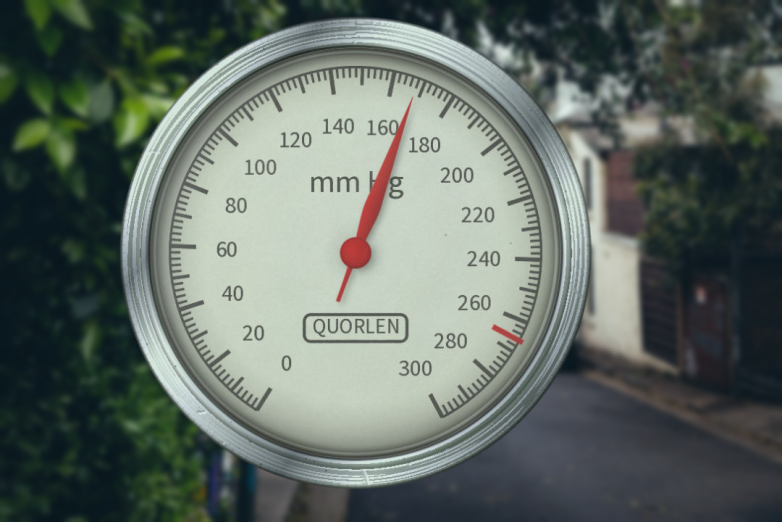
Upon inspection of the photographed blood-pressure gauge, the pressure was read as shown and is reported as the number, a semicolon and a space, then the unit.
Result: 168; mmHg
